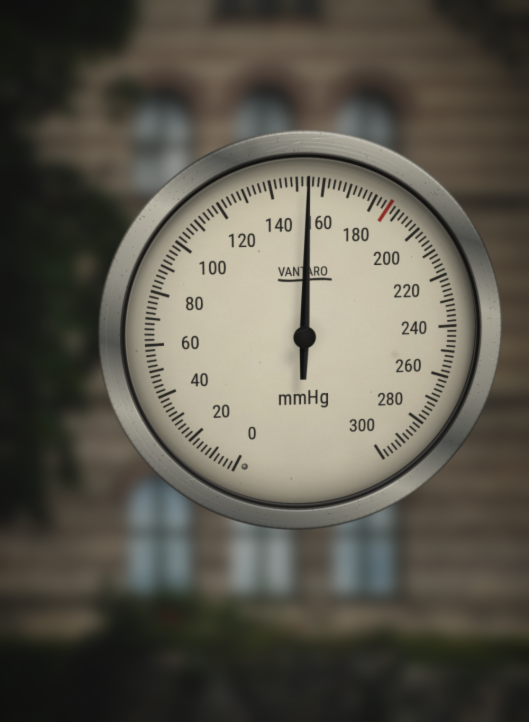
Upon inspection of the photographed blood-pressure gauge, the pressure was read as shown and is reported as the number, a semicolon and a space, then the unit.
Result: 154; mmHg
